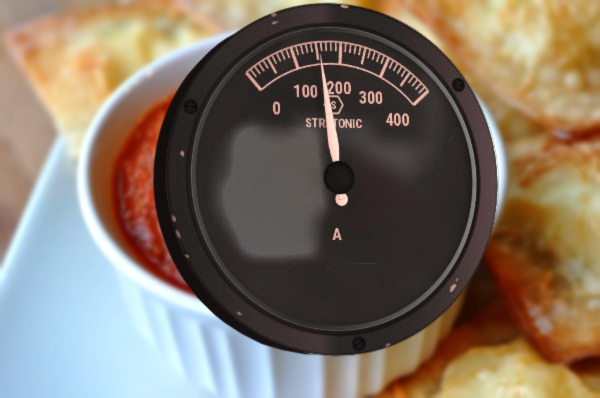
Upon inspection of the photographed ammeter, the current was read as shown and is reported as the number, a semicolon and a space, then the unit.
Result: 150; A
